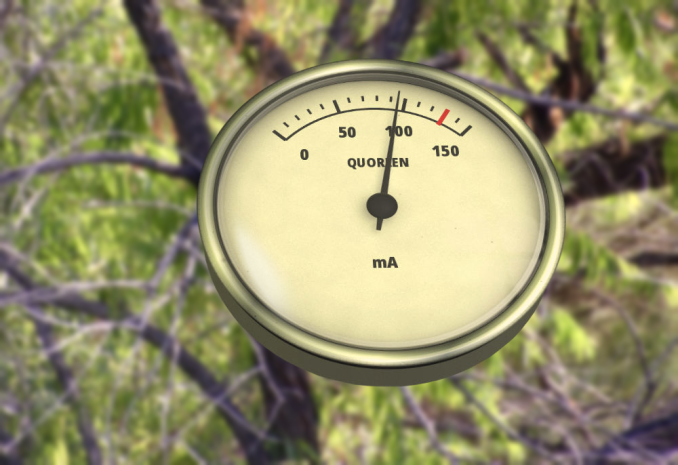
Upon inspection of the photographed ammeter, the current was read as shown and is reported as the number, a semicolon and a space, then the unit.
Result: 95; mA
